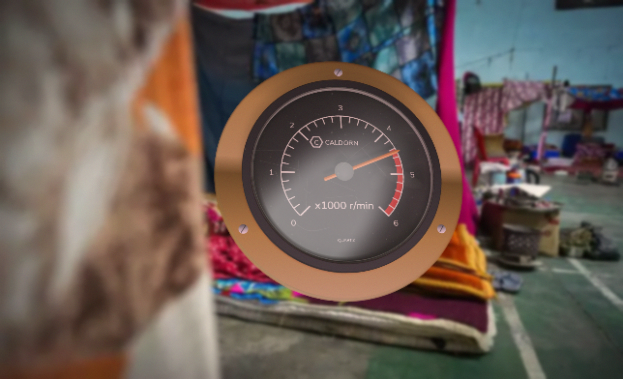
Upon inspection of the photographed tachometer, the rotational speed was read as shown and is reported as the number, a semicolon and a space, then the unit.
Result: 4500; rpm
